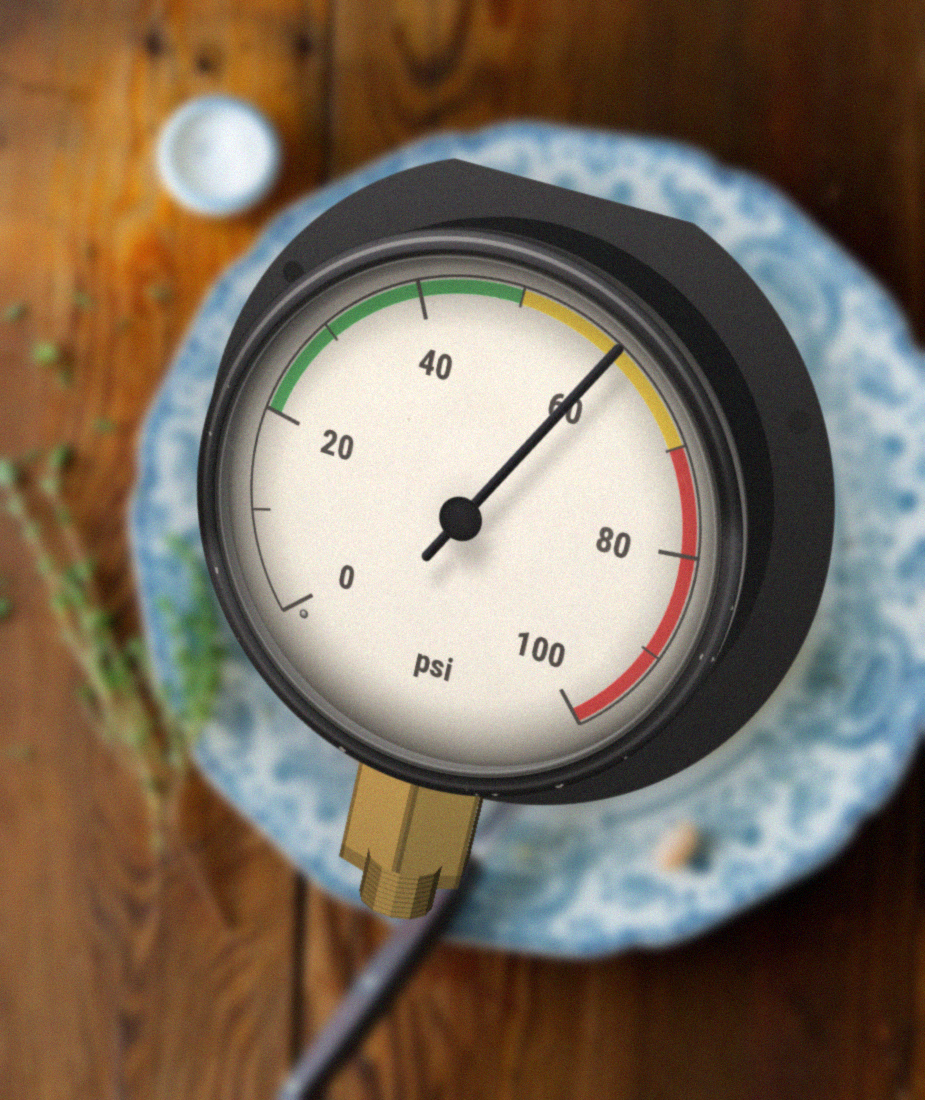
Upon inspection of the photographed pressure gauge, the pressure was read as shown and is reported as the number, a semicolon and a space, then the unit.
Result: 60; psi
